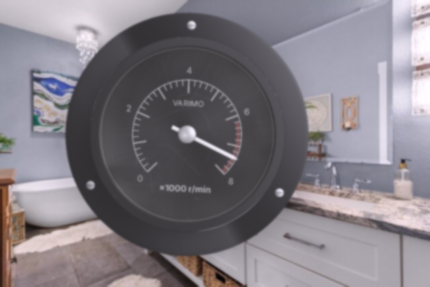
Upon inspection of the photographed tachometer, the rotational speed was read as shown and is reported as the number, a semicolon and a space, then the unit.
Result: 7400; rpm
